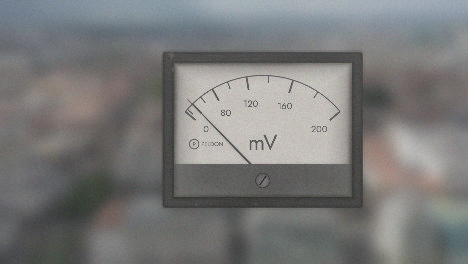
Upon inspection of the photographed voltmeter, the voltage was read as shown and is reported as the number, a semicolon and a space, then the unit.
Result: 40; mV
